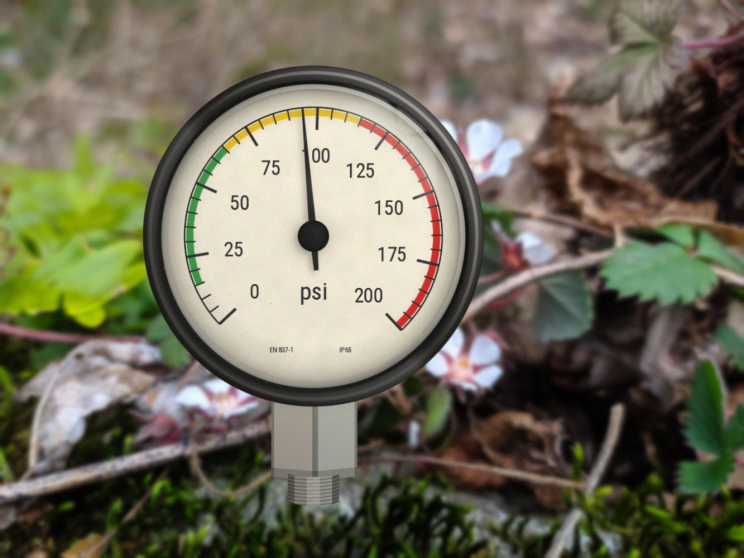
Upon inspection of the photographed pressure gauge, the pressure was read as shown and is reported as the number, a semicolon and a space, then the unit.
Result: 95; psi
